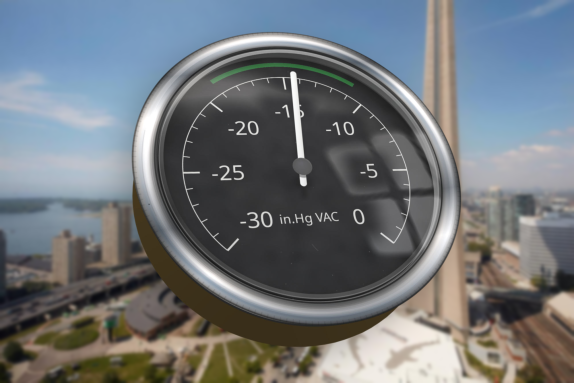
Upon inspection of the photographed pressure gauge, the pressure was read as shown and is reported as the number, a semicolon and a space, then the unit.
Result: -14.5; inHg
